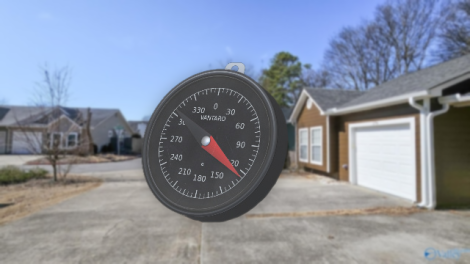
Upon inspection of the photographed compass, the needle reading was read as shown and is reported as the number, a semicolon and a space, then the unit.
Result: 125; °
